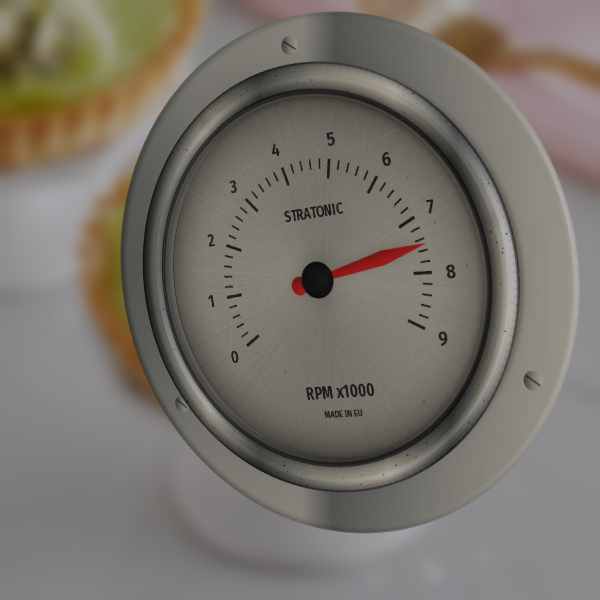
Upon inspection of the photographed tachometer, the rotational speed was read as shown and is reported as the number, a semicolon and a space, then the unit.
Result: 7500; rpm
